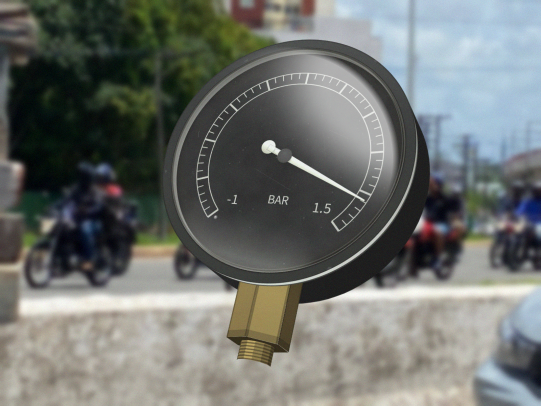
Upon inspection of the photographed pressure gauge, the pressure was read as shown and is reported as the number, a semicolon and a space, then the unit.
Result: 1.3; bar
